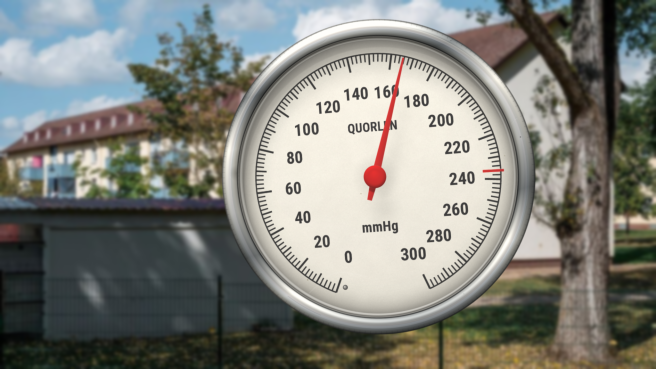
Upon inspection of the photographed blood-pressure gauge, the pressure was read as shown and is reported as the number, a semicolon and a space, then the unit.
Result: 166; mmHg
